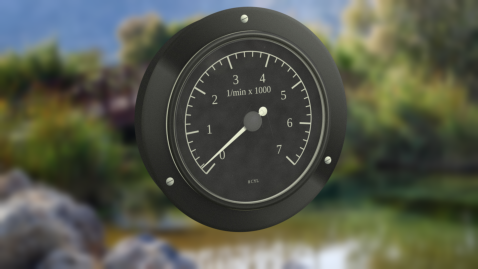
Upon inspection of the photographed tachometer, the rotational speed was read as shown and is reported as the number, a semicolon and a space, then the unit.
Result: 200; rpm
